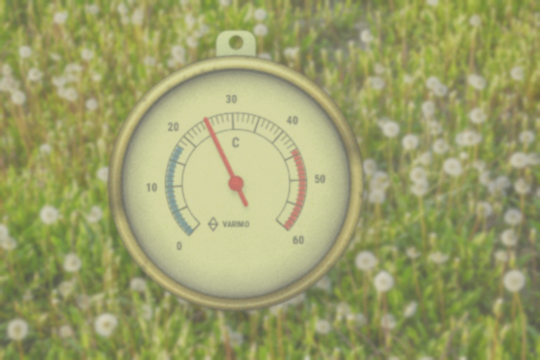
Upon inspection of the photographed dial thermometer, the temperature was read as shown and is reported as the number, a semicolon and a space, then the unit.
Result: 25; °C
